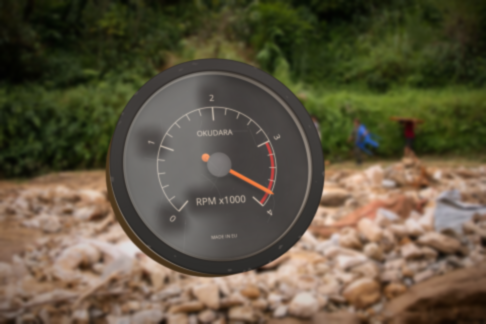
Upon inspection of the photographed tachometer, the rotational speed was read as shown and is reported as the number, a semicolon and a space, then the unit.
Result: 3800; rpm
